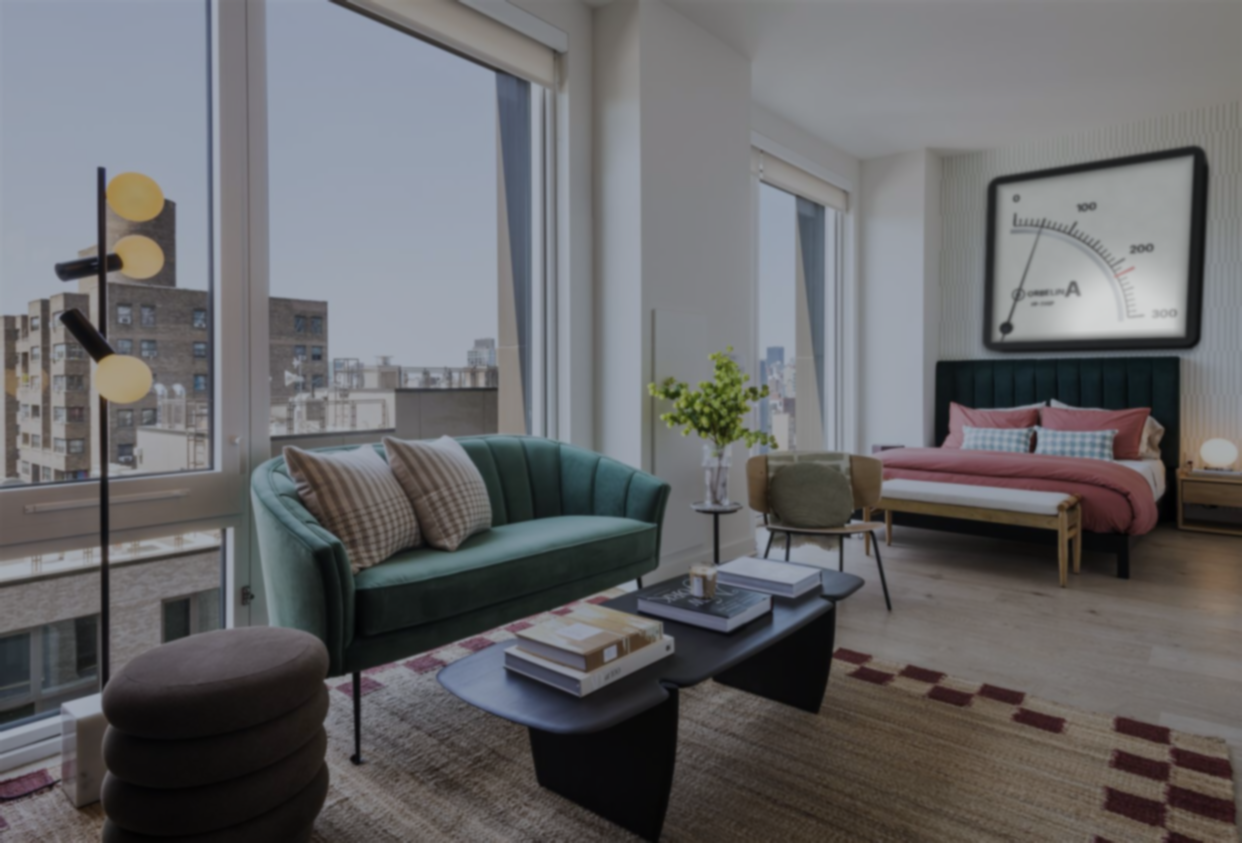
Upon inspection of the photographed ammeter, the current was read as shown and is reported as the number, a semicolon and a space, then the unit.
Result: 50; A
